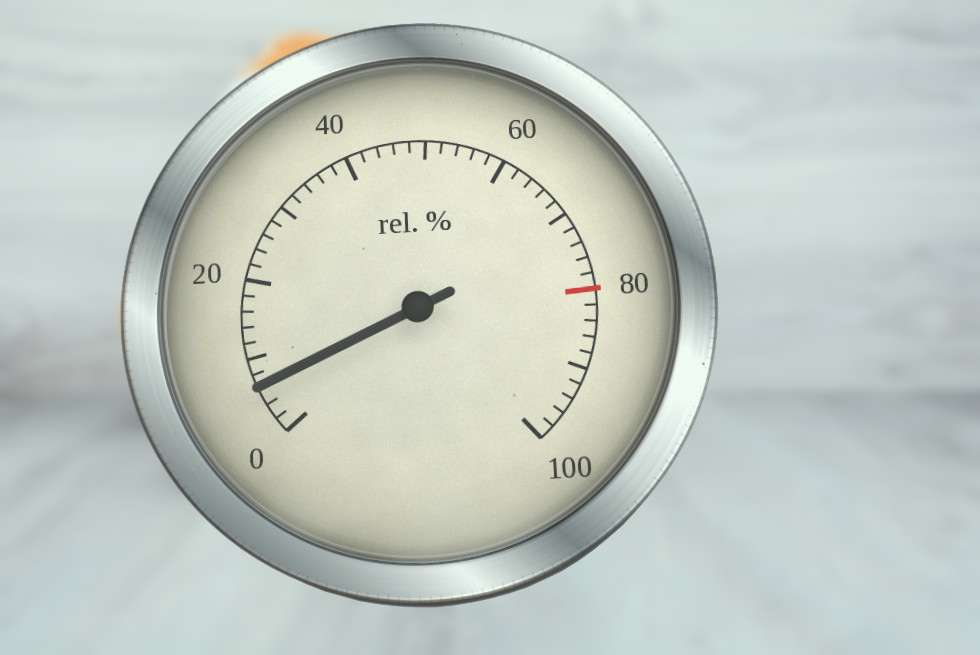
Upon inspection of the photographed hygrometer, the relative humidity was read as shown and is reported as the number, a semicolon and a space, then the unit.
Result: 6; %
